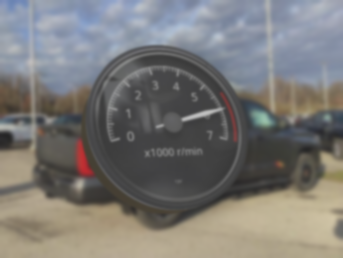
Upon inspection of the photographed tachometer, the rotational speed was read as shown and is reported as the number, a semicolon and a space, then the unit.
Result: 6000; rpm
